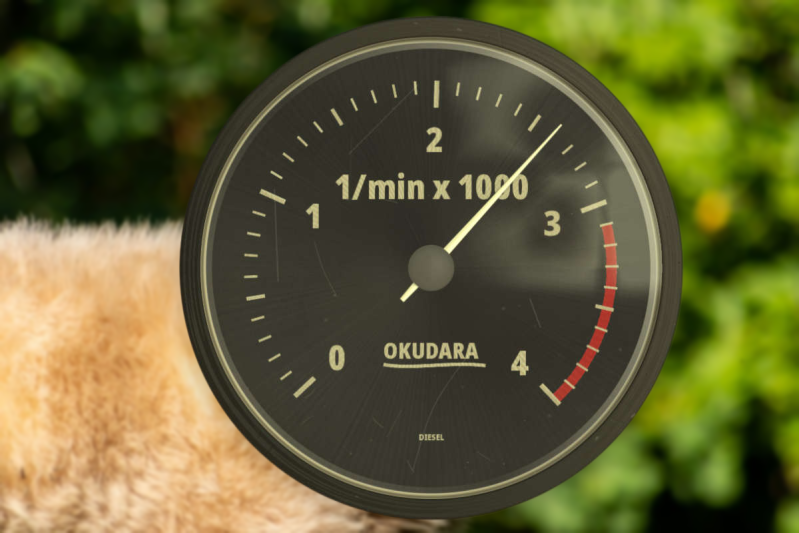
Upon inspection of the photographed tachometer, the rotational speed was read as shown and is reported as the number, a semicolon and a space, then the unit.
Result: 2600; rpm
